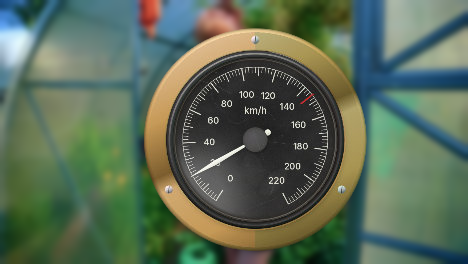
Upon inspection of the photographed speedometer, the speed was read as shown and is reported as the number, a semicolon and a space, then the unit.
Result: 20; km/h
